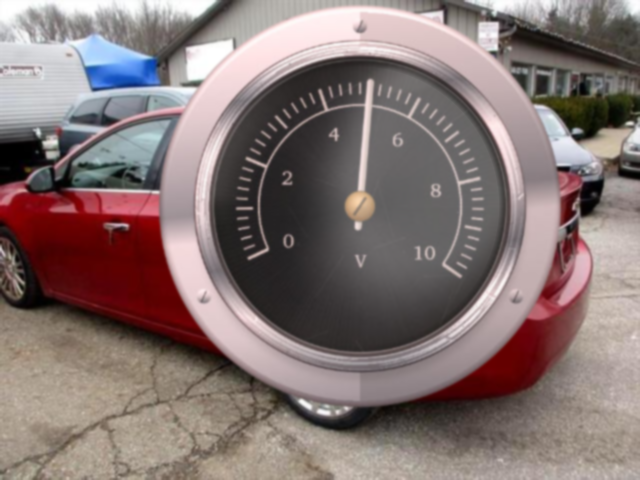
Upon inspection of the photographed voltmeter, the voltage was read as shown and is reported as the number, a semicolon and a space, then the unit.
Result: 5; V
